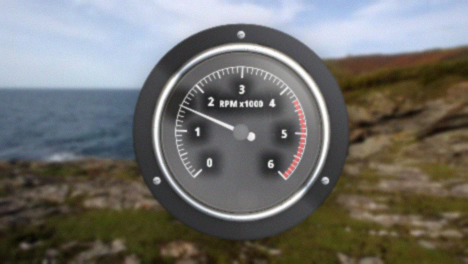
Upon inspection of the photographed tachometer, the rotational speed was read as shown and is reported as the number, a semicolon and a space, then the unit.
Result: 1500; rpm
